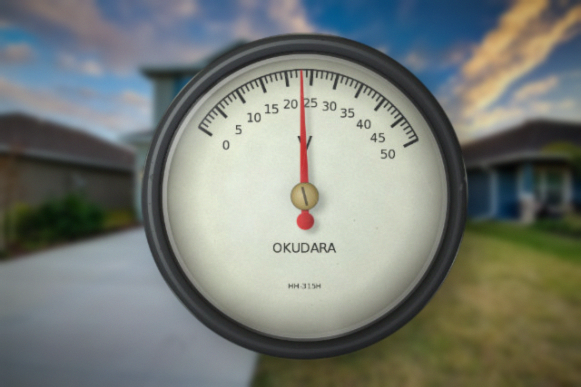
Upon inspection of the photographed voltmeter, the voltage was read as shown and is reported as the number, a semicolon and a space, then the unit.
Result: 23; V
